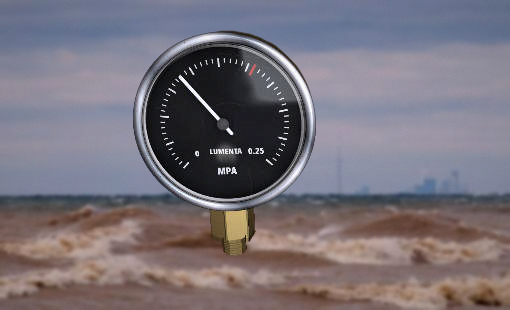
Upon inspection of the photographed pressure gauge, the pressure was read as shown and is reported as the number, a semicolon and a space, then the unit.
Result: 0.09; MPa
